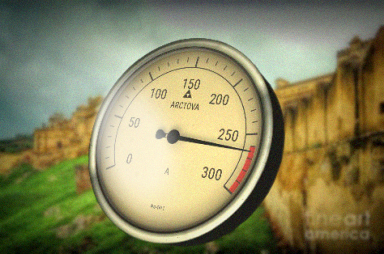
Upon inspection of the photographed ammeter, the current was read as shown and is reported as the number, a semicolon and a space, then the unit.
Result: 265; A
